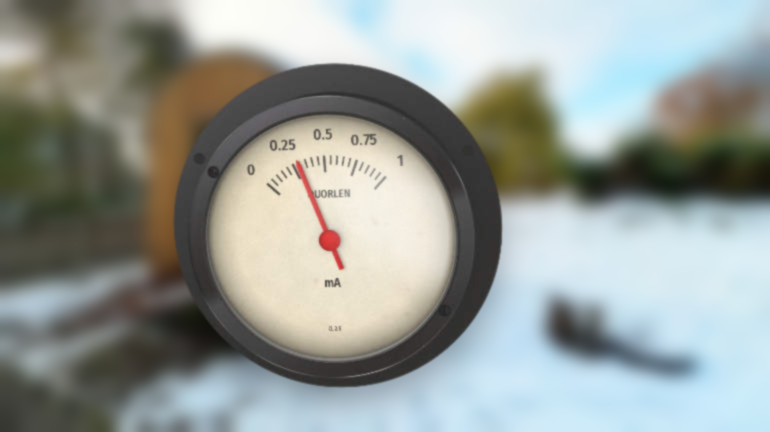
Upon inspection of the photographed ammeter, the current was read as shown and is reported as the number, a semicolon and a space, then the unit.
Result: 0.3; mA
